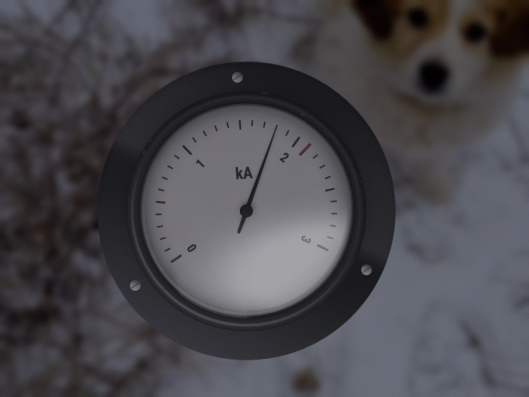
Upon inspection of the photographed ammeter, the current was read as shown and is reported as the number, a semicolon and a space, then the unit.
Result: 1.8; kA
